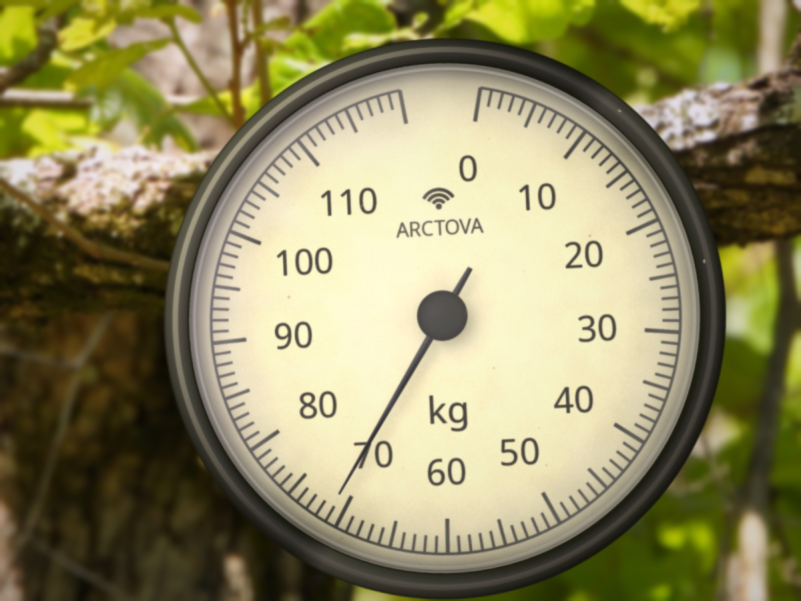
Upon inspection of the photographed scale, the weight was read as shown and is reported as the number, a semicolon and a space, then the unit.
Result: 71; kg
